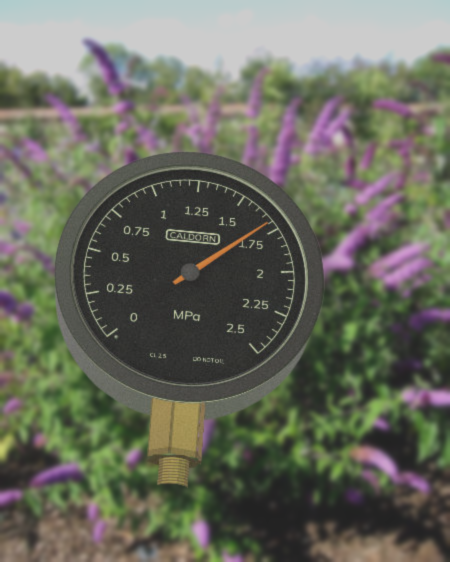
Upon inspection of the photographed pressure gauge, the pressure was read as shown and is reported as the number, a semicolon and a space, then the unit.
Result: 1.7; MPa
